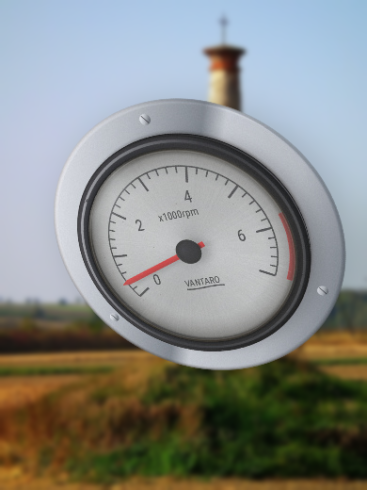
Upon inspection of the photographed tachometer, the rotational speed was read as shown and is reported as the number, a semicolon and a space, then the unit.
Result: 400; rpm
